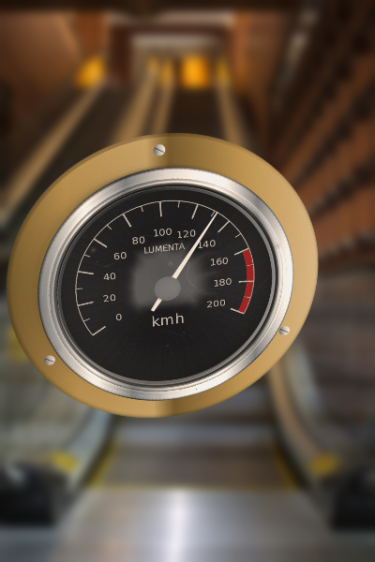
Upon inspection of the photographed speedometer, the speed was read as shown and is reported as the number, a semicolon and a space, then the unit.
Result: 130; km/h
